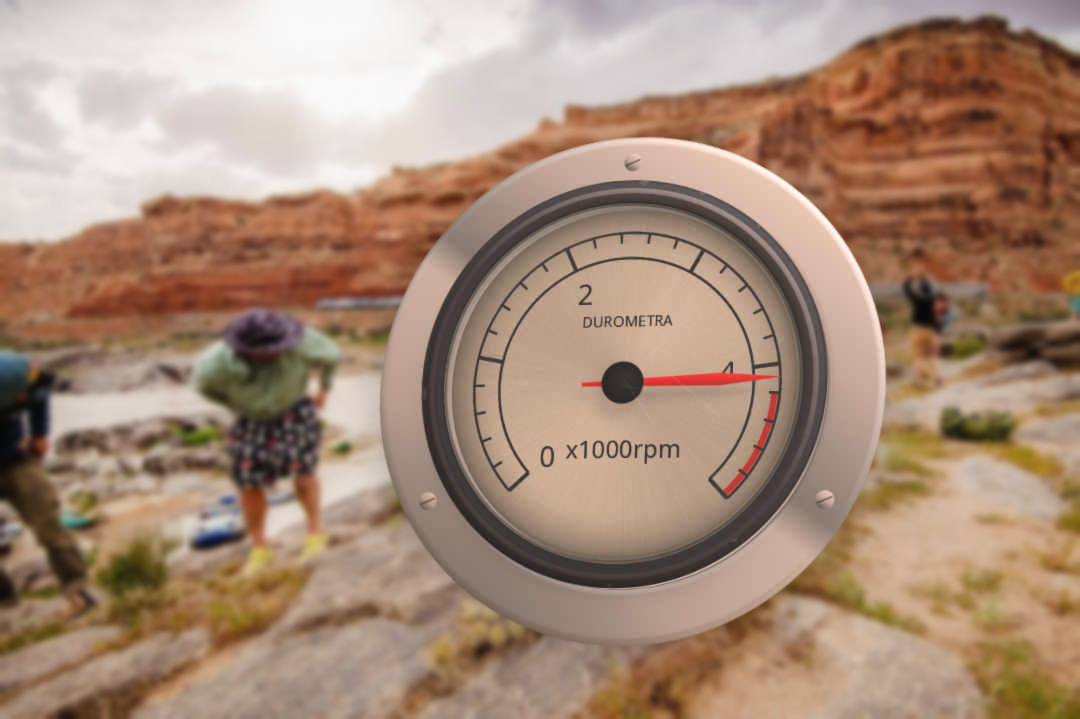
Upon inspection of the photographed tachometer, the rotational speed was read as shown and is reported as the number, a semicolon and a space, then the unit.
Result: 4100; rpm
